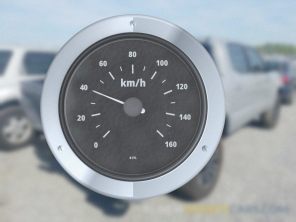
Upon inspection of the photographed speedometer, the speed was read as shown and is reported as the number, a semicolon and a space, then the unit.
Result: 40; km/h
